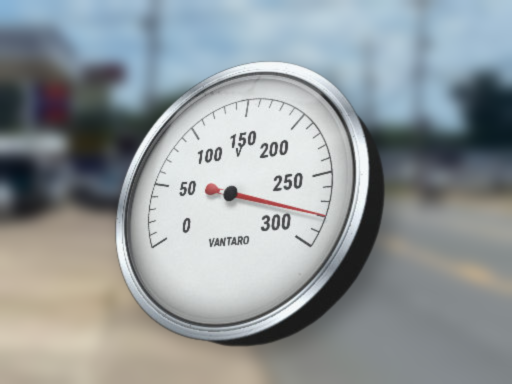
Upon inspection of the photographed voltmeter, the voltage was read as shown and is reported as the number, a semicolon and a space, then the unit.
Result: 280; V
